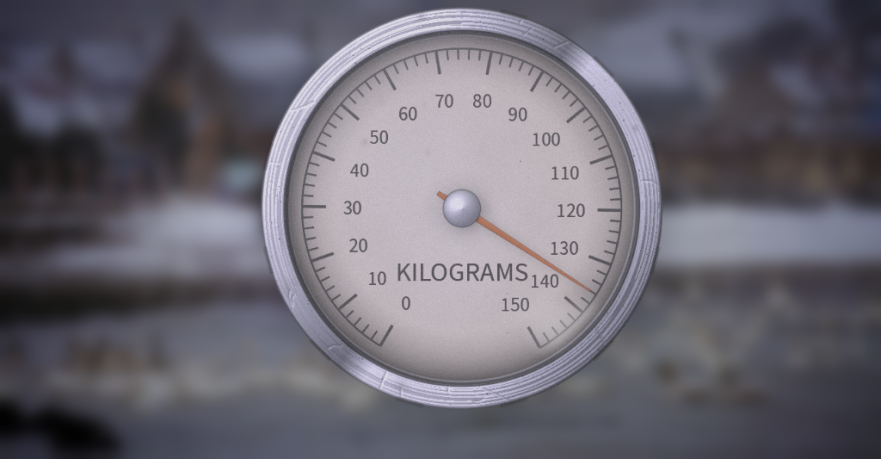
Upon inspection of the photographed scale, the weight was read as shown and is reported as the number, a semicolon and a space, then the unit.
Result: 136; kg
